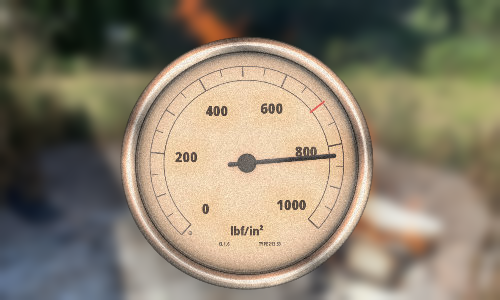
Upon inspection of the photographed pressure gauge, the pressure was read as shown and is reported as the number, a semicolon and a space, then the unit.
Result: 825; psi
